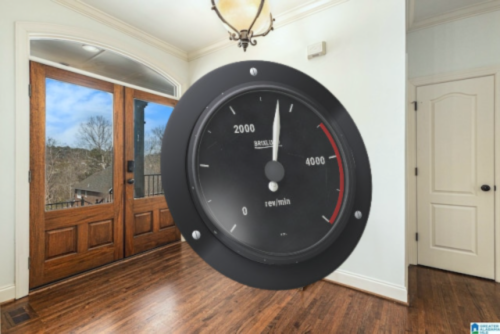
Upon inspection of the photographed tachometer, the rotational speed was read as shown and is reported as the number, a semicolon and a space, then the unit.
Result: 2750; rpm
